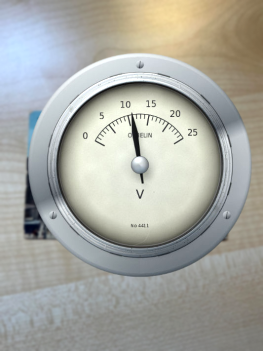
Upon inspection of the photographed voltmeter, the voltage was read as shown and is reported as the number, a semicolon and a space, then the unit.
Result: 11; V
